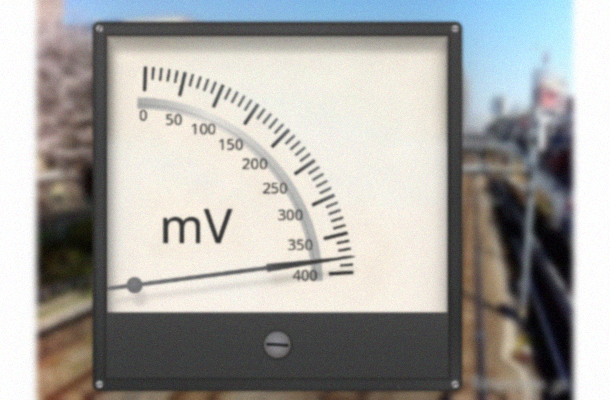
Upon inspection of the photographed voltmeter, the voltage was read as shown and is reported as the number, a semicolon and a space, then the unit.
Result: 380; mV
